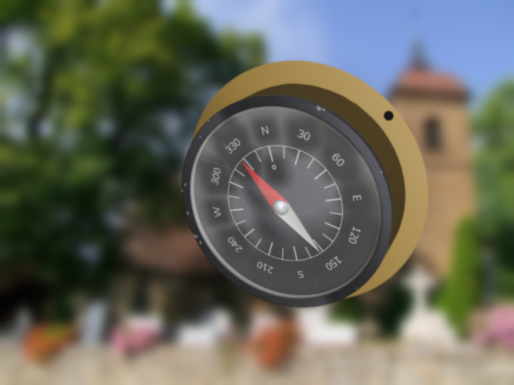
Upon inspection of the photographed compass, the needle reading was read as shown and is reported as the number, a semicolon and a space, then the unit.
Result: 330; °
